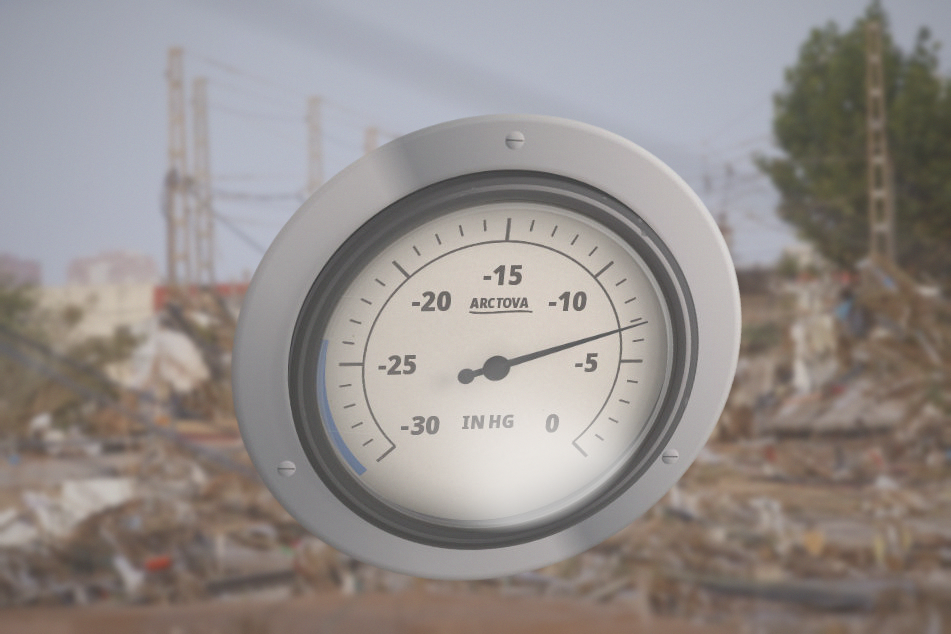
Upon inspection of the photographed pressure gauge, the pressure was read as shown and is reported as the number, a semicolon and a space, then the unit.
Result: -7; inHg
